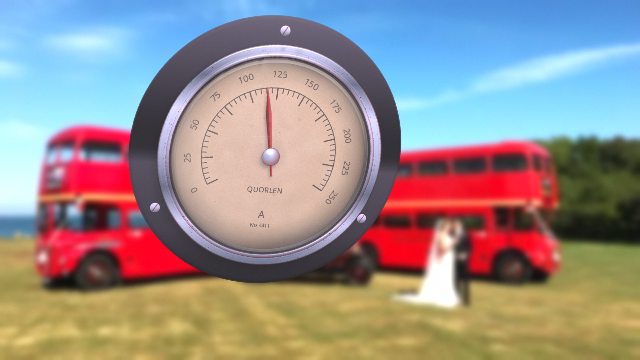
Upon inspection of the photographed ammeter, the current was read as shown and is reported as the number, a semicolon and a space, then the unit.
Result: 115; A
